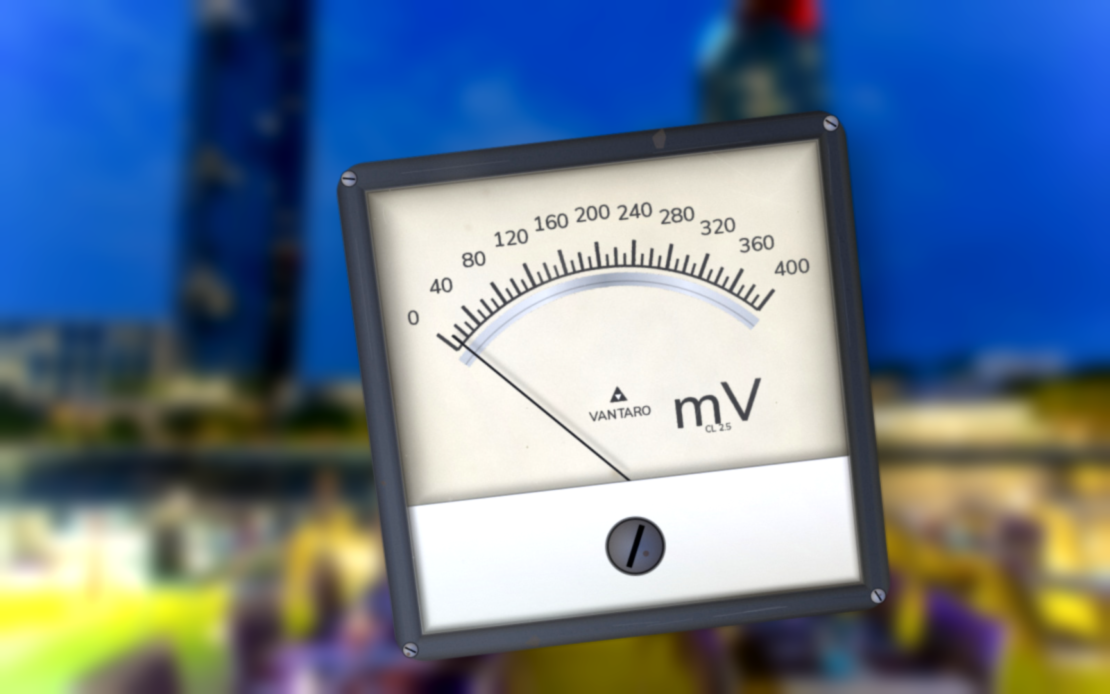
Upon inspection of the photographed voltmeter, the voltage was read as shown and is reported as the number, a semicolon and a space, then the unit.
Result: 10; mV
